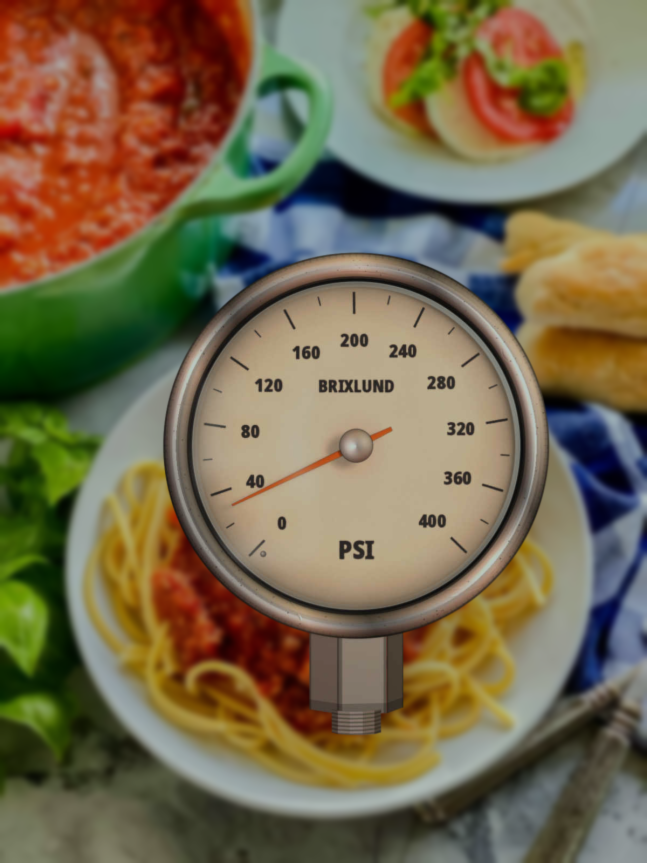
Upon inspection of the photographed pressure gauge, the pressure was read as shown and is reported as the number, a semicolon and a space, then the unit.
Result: 30; psi
